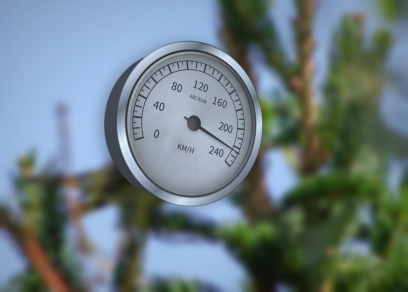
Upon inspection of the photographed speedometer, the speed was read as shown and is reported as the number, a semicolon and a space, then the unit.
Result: 225; km/h
